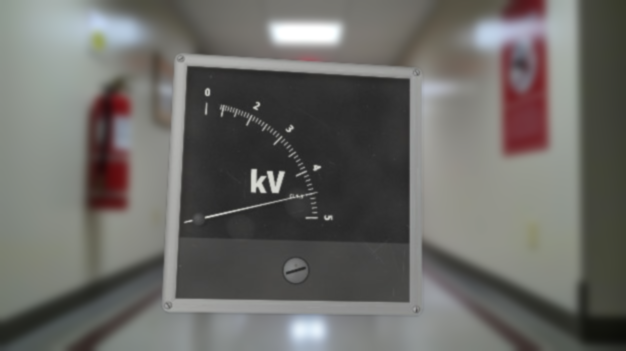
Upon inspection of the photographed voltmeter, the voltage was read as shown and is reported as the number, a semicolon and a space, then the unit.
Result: 4.5; kV
